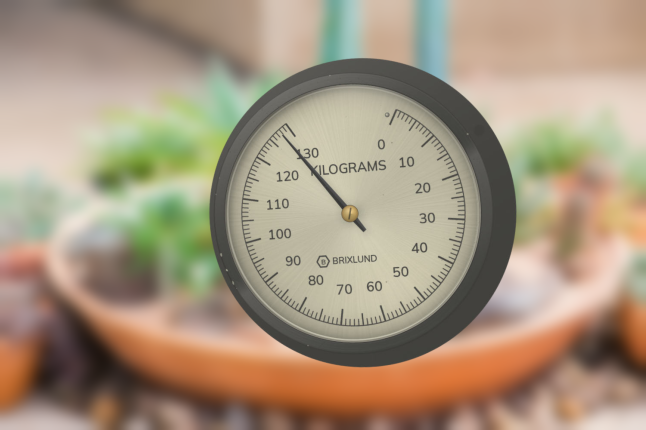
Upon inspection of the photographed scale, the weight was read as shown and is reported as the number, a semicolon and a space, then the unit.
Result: 128; kg
